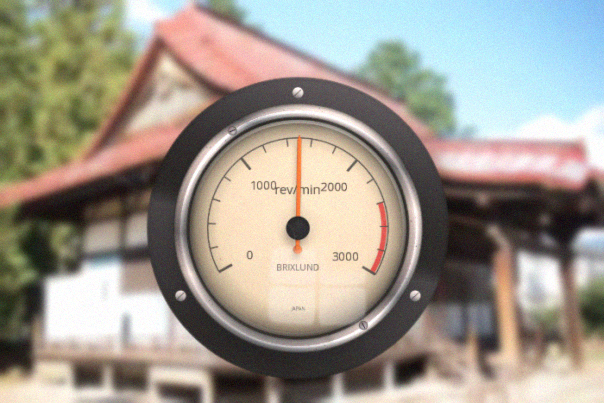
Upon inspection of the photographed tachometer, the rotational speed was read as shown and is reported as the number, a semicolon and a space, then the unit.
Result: 1500; rpm
